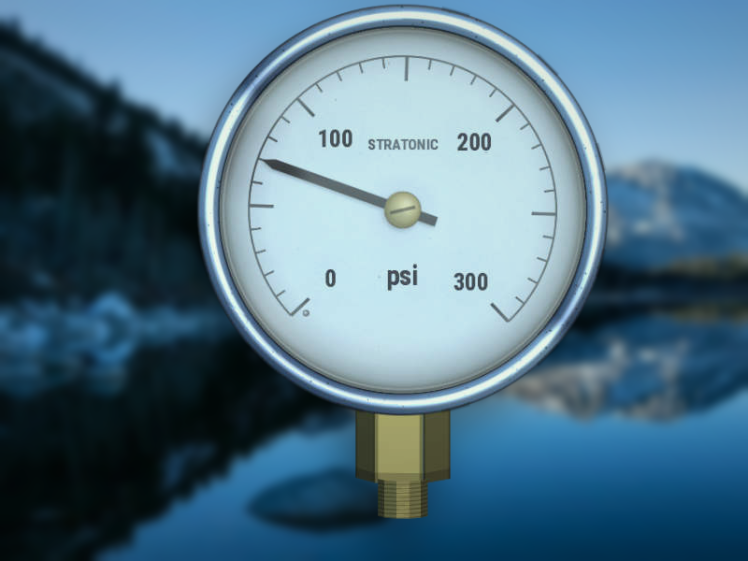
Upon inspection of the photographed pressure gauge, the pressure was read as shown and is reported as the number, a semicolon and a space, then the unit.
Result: 70; psi
